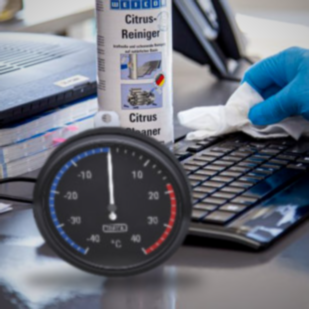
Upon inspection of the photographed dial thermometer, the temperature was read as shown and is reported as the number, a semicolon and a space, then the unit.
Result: 0; °C
